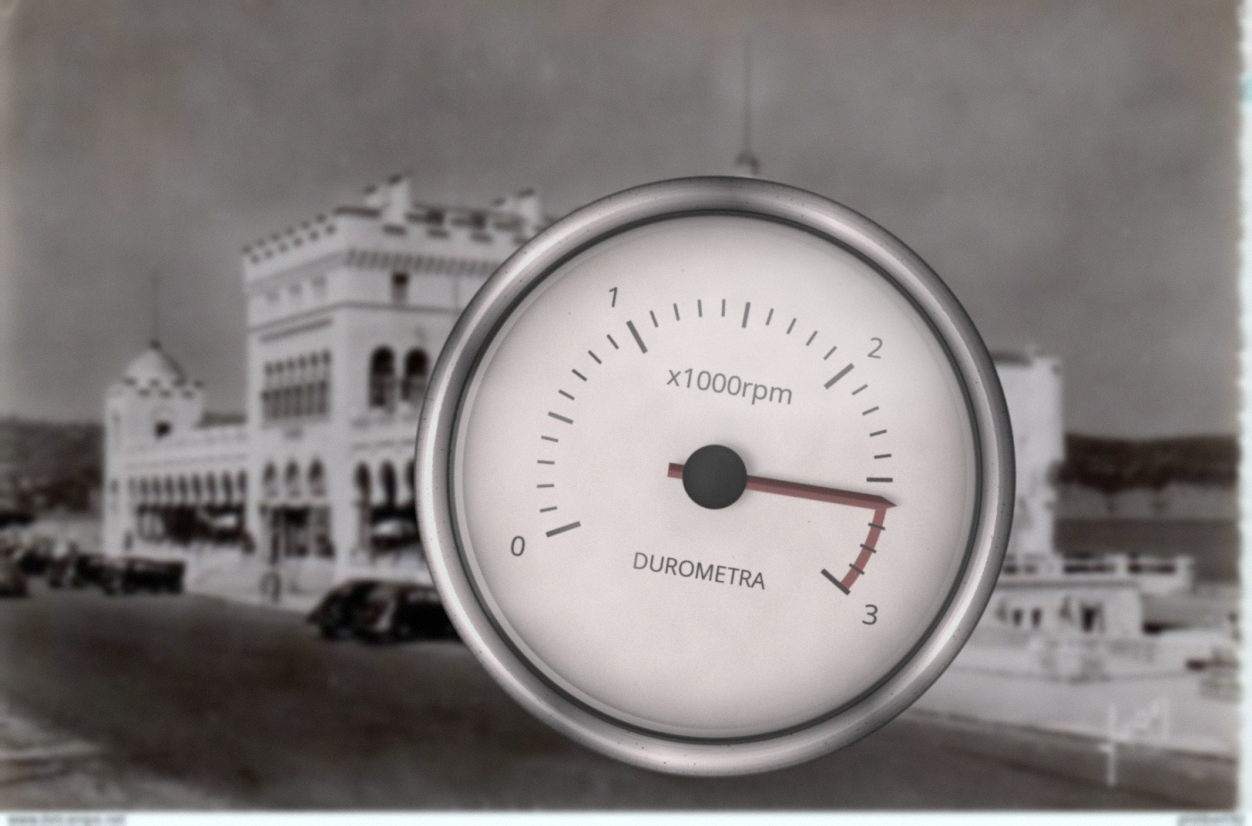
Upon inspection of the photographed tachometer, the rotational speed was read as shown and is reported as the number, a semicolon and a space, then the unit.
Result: 2600; rpm
